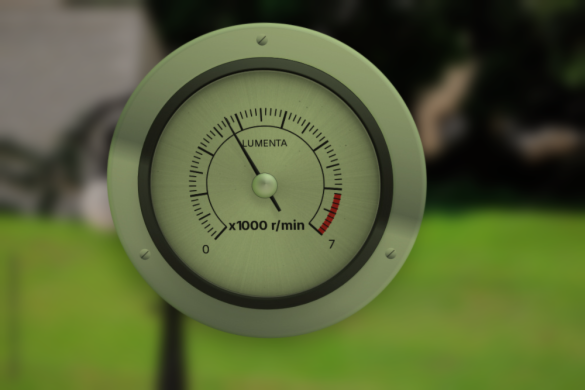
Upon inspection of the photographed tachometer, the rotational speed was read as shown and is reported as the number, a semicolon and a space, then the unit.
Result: 2800; rpm
